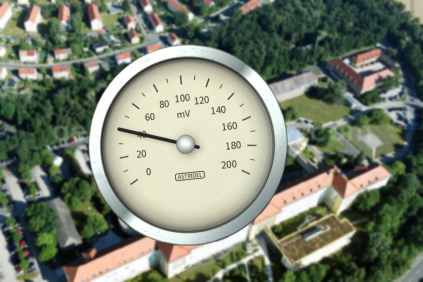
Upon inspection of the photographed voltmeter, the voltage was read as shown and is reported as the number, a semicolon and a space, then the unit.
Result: 40; mV
